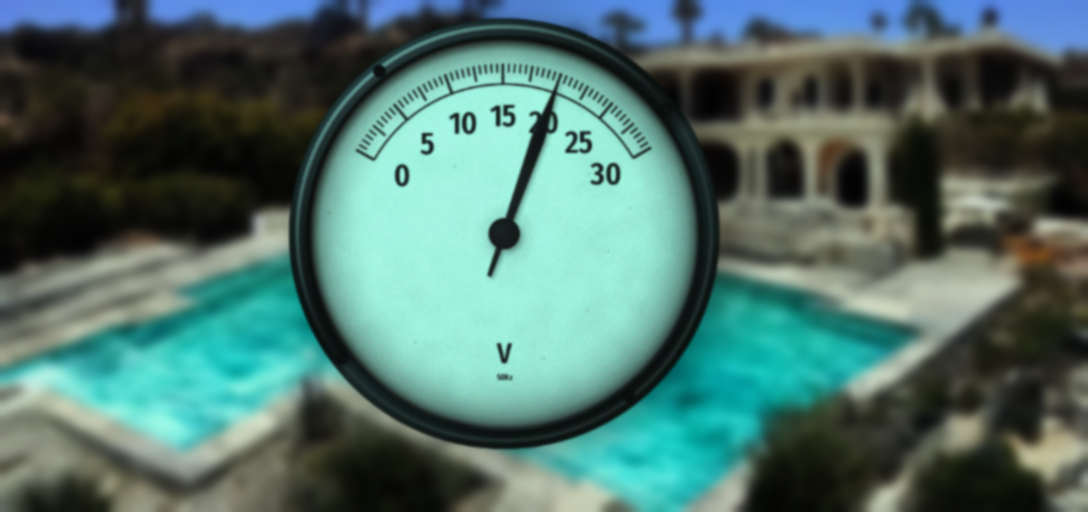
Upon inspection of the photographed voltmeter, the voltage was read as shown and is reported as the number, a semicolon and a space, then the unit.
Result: 20; V
